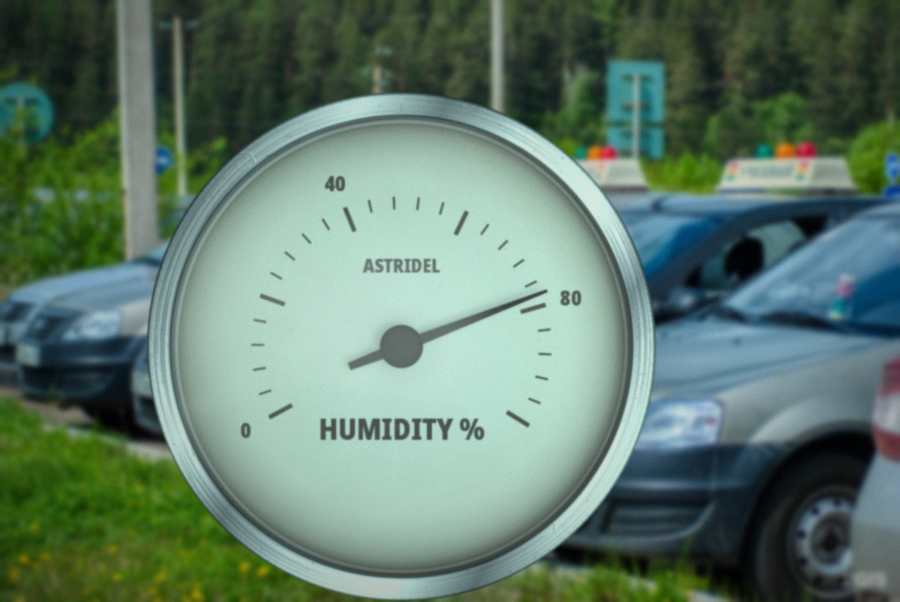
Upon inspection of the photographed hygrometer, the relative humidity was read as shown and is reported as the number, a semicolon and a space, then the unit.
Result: 78; %
